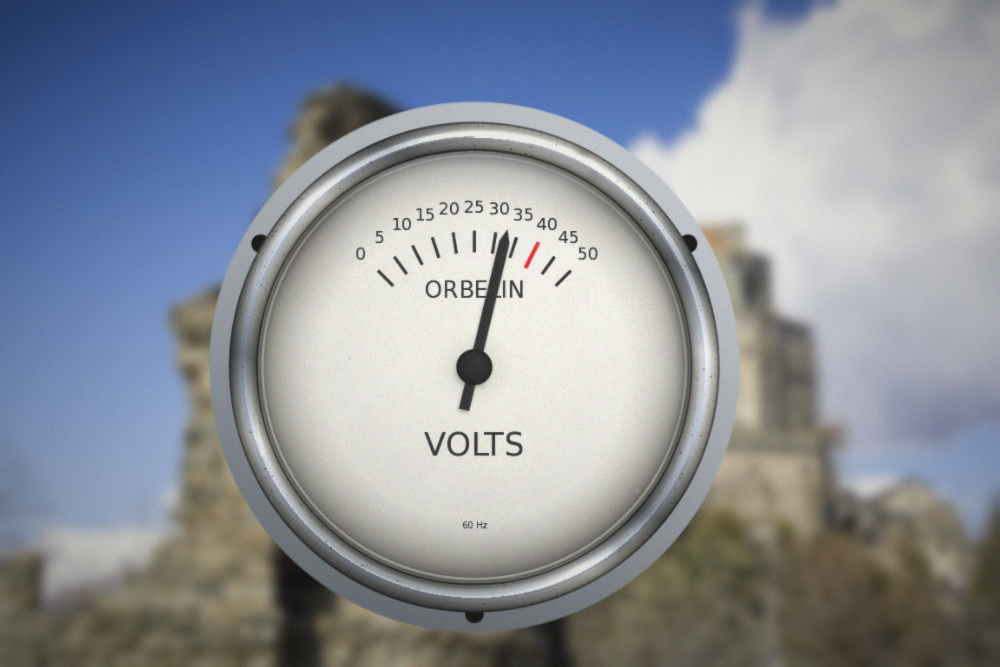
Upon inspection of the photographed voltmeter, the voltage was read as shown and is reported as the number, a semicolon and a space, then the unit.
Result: 32.5; V
